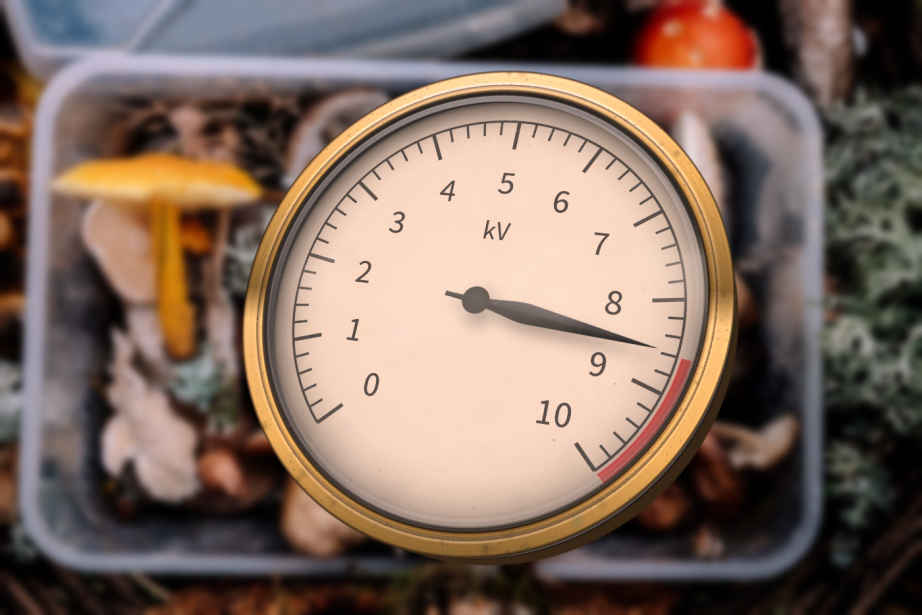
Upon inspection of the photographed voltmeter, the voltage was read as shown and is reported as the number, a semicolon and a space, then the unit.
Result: 8.6; kV
